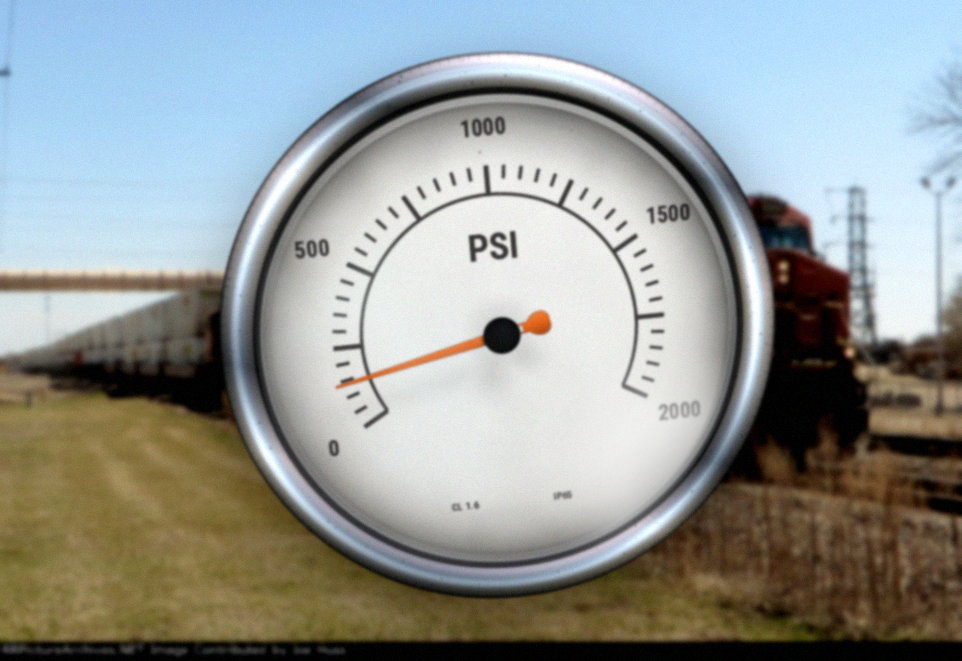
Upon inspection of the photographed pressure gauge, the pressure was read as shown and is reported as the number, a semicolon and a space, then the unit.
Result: 150; psi
